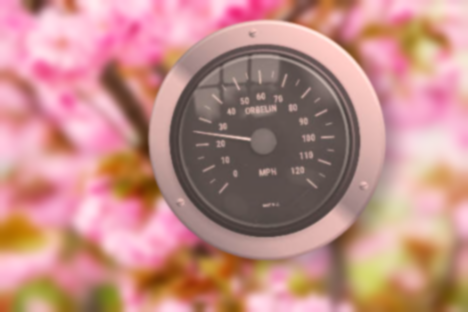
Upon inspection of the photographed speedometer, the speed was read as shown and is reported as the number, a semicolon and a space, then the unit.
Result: 25; mph
